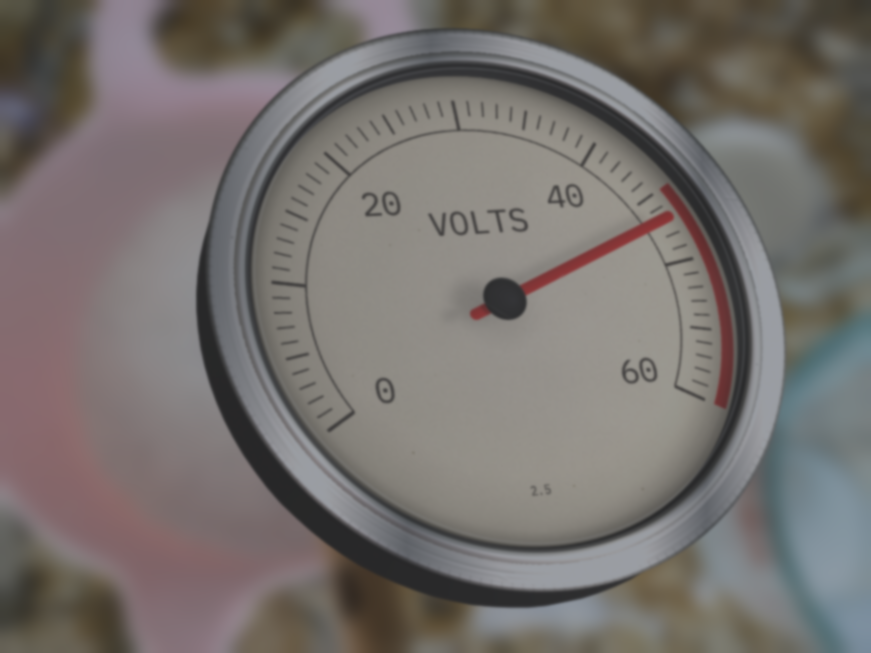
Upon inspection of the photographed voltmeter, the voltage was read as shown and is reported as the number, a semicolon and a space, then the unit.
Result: 47; V
